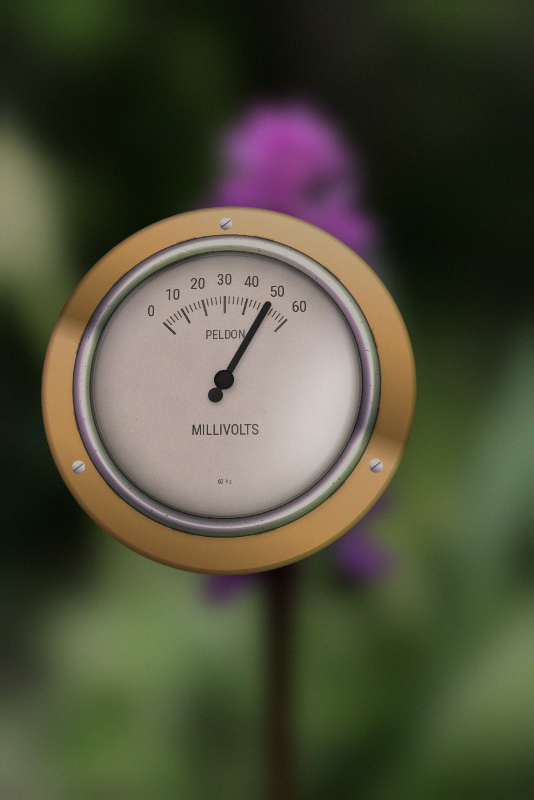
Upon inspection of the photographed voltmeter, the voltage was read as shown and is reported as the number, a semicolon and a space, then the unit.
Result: 50; mV
